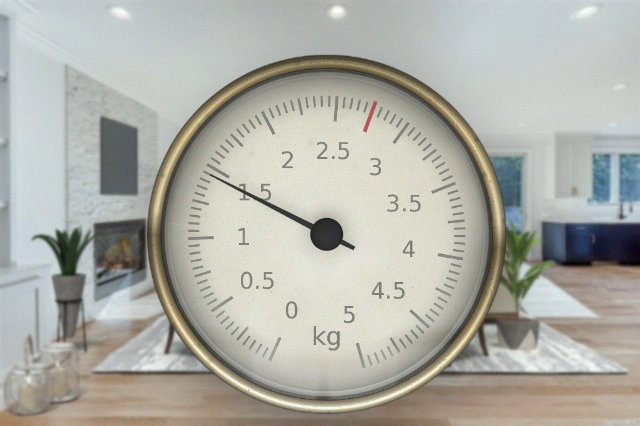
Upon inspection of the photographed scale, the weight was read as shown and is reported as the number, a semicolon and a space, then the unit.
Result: 1.45; kg
